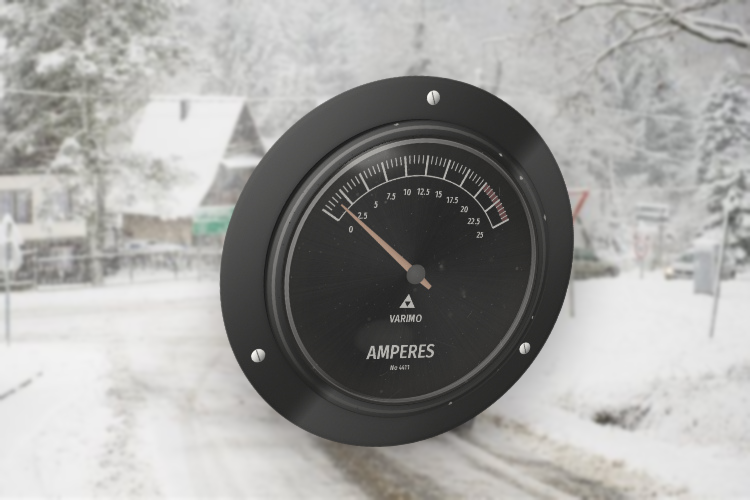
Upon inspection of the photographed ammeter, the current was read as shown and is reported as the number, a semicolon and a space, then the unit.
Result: 1.5; A
